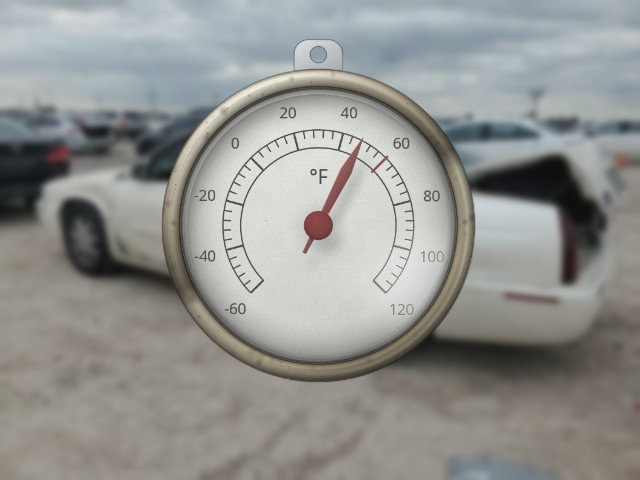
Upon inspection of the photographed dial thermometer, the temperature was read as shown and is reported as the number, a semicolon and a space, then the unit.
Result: 48; °F
